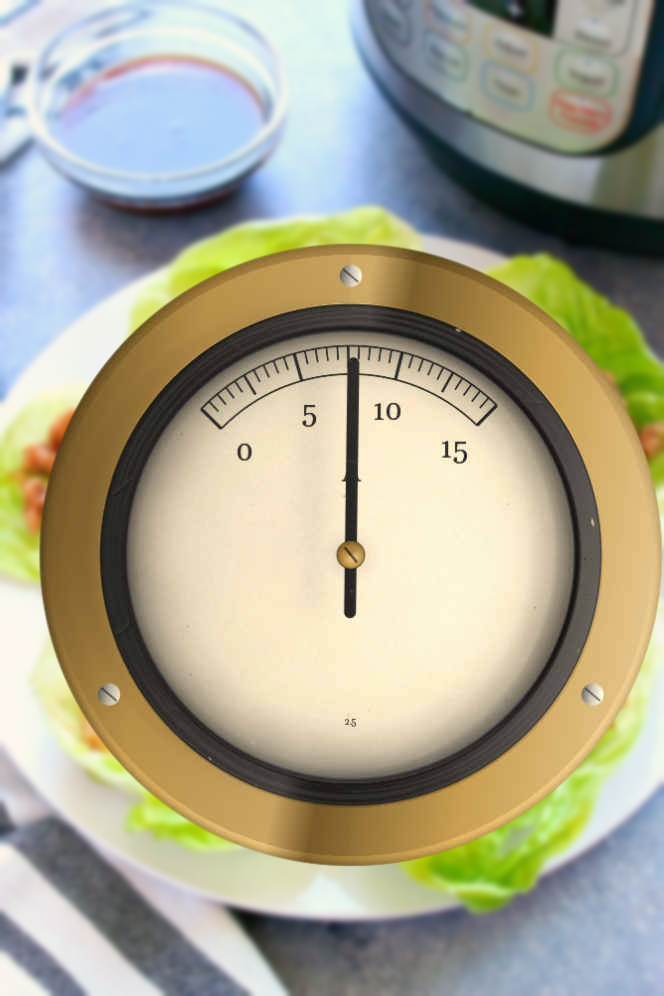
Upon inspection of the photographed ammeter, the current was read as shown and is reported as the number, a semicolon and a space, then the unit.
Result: 7.75; A
